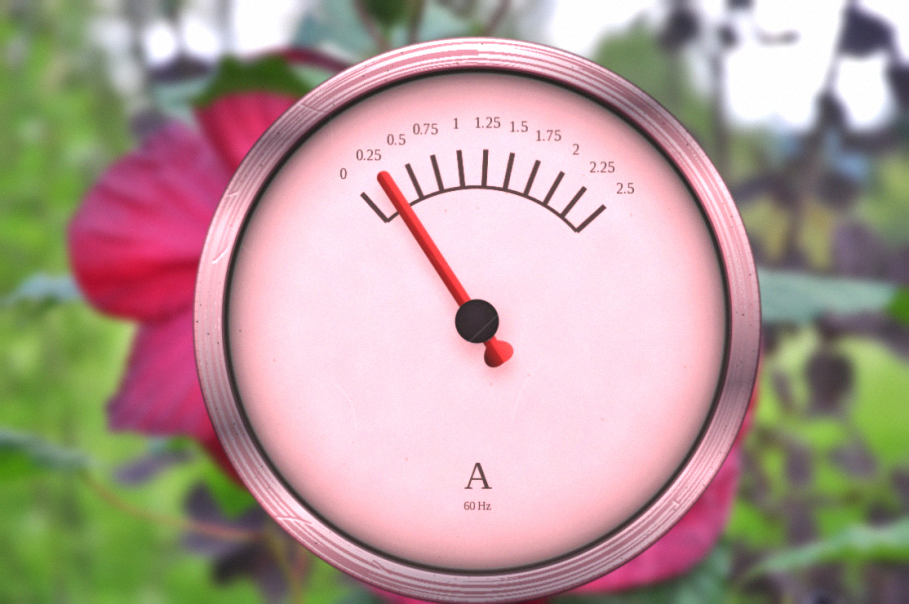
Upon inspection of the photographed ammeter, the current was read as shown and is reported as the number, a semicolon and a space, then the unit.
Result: 0.25; A
